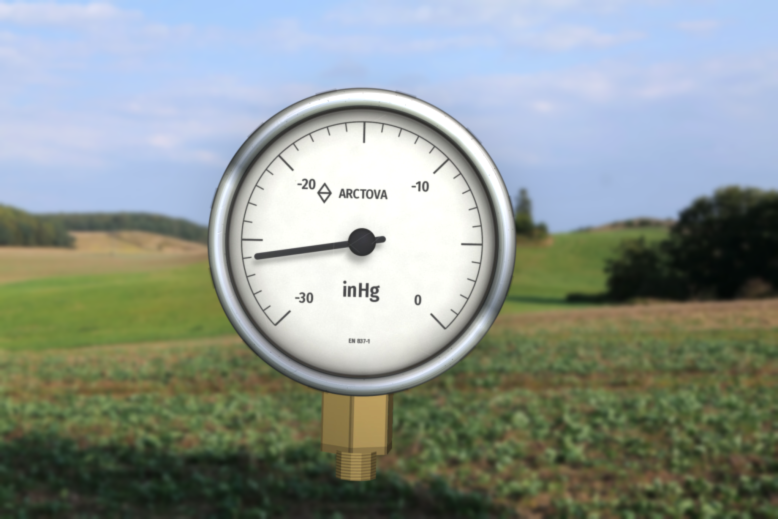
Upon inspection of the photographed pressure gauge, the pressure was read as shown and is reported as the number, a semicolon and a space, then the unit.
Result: -26; inHg
